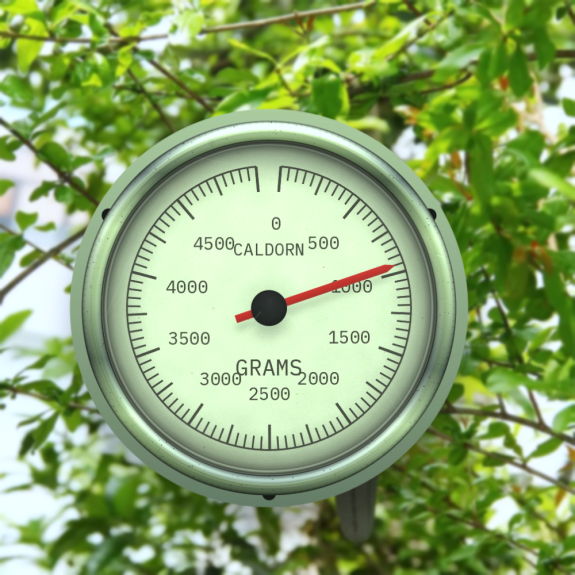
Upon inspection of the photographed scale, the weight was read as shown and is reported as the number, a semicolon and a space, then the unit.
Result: 950; g
